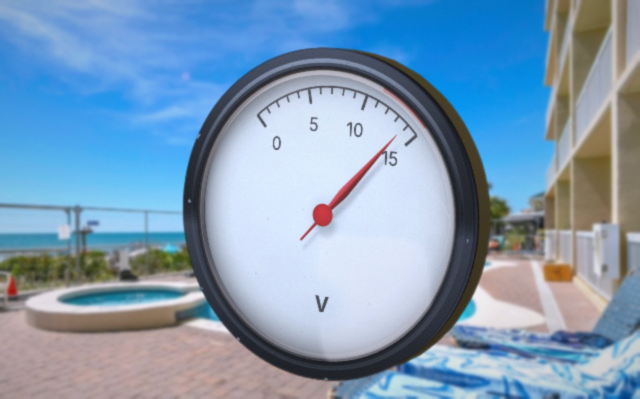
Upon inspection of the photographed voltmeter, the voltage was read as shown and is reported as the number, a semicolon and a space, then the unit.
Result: 14; V
